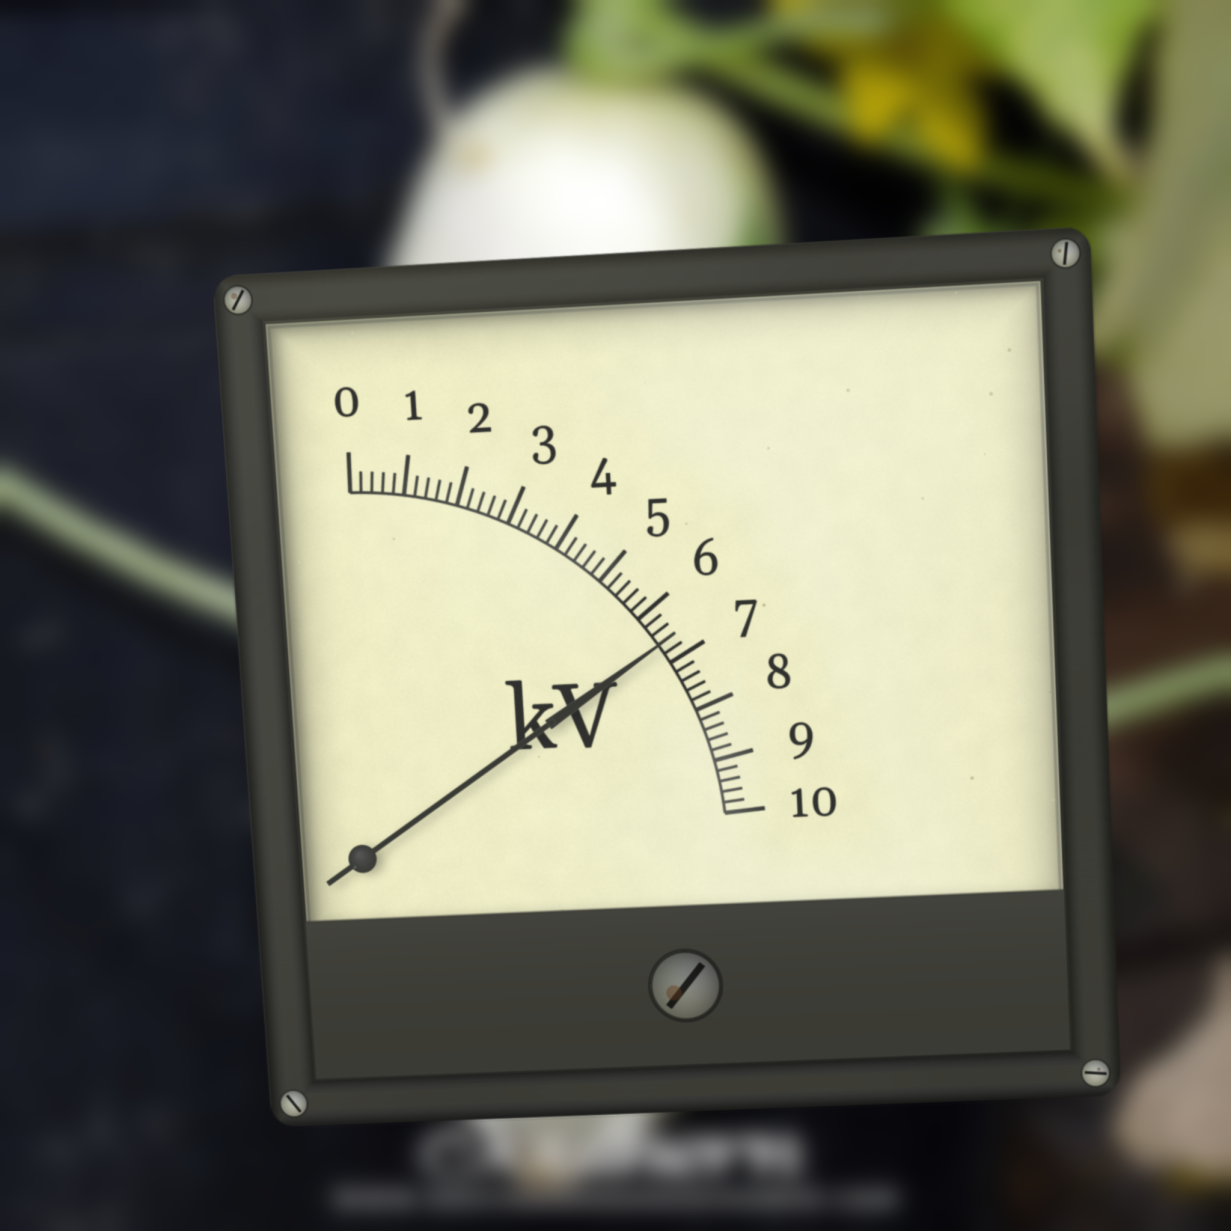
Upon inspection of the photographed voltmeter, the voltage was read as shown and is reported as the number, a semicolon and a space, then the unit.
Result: 6.6; kV
